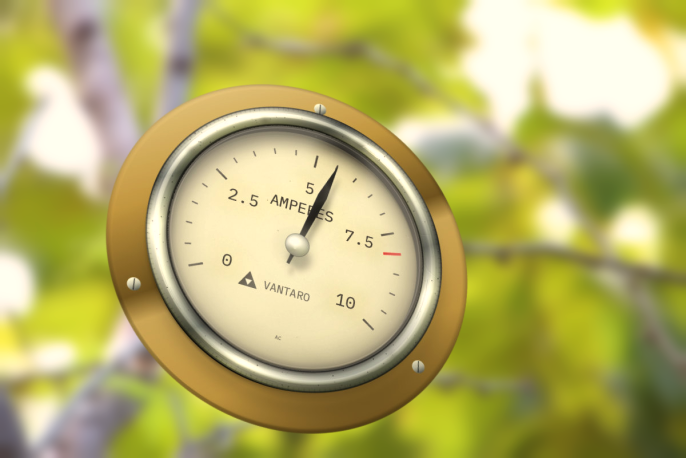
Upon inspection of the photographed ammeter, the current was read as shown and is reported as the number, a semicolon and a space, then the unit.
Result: 5.5; A
